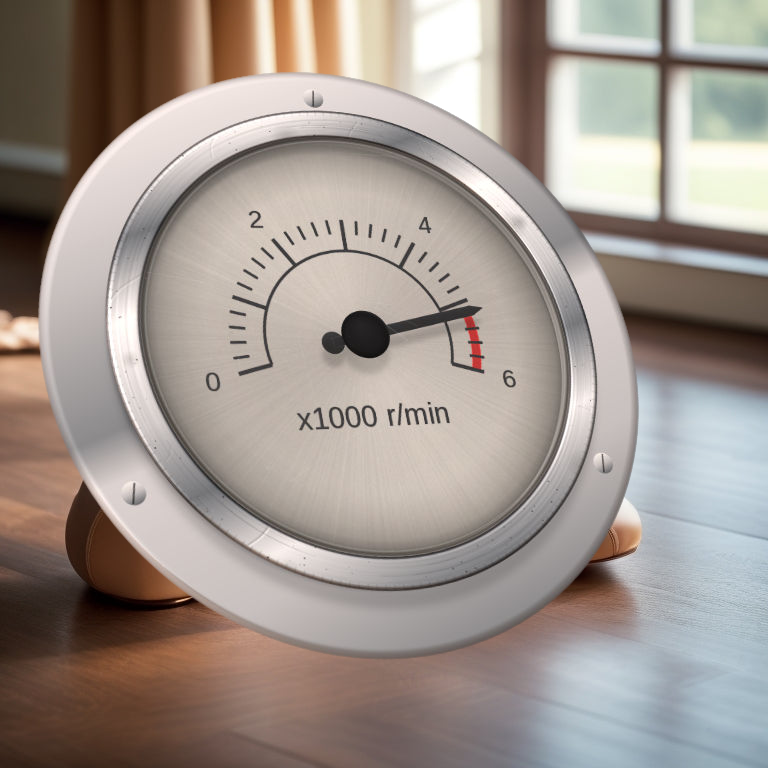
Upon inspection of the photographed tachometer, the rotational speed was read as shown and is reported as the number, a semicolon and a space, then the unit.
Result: 5200; rpm
